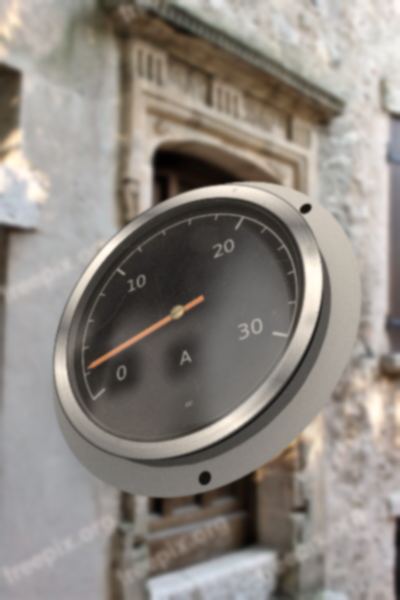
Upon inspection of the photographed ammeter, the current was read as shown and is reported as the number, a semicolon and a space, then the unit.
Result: 2; A
